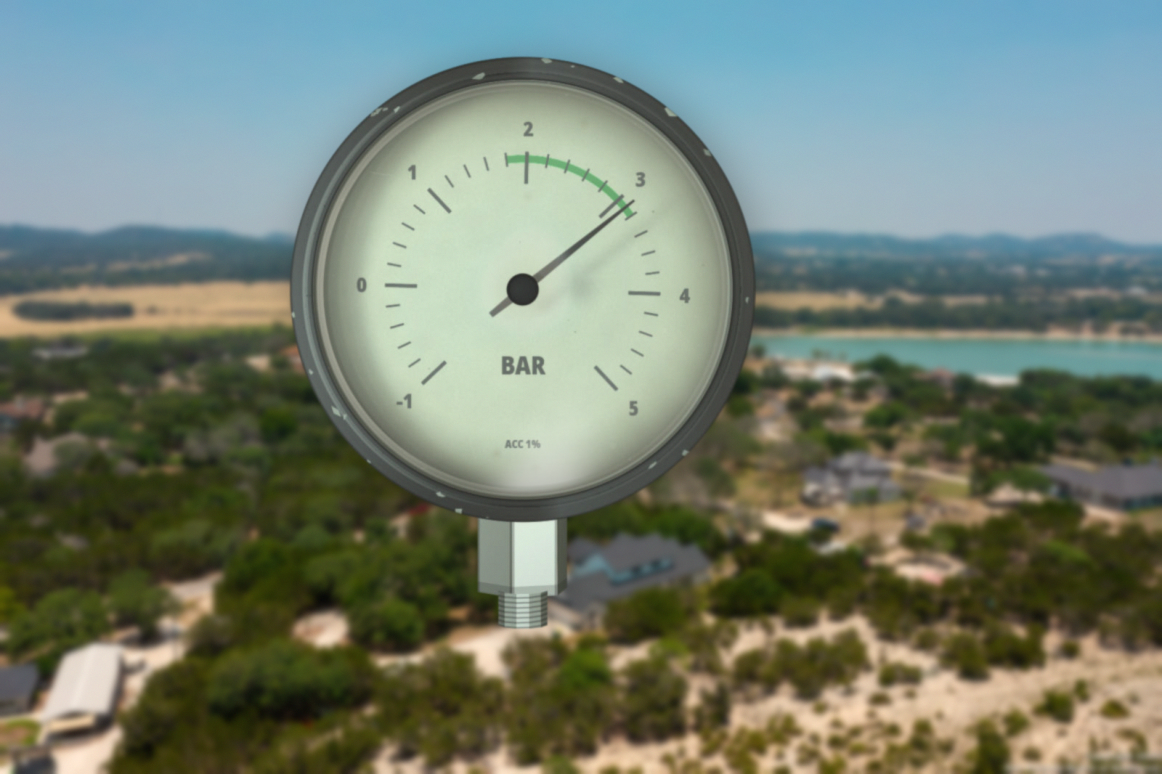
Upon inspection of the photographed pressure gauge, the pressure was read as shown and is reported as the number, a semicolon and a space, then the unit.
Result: 3.1; bar
